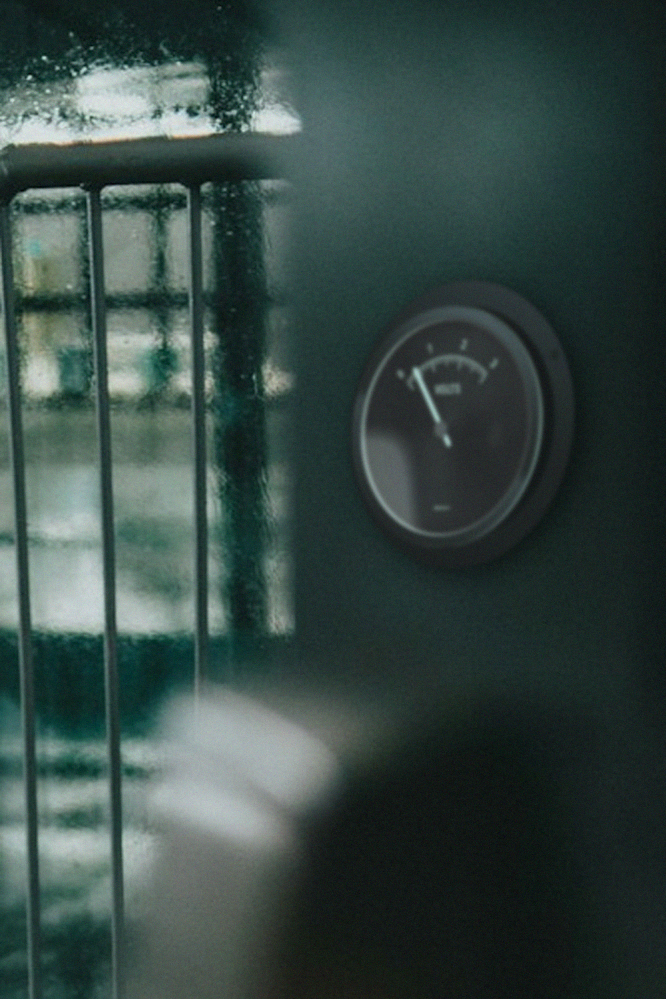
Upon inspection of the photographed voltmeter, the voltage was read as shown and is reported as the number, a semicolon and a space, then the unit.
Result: 0.5; V
